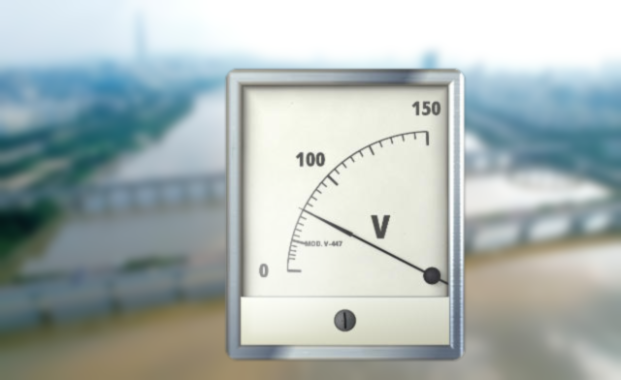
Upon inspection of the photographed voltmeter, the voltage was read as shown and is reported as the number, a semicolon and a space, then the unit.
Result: 75; V
